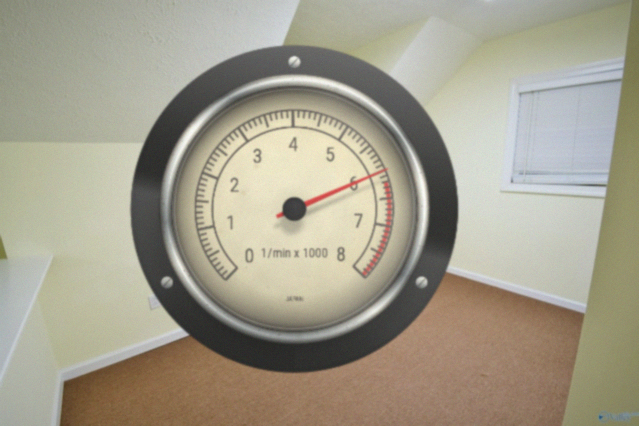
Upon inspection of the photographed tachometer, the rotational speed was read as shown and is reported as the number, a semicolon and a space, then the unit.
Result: 6000; rpm
